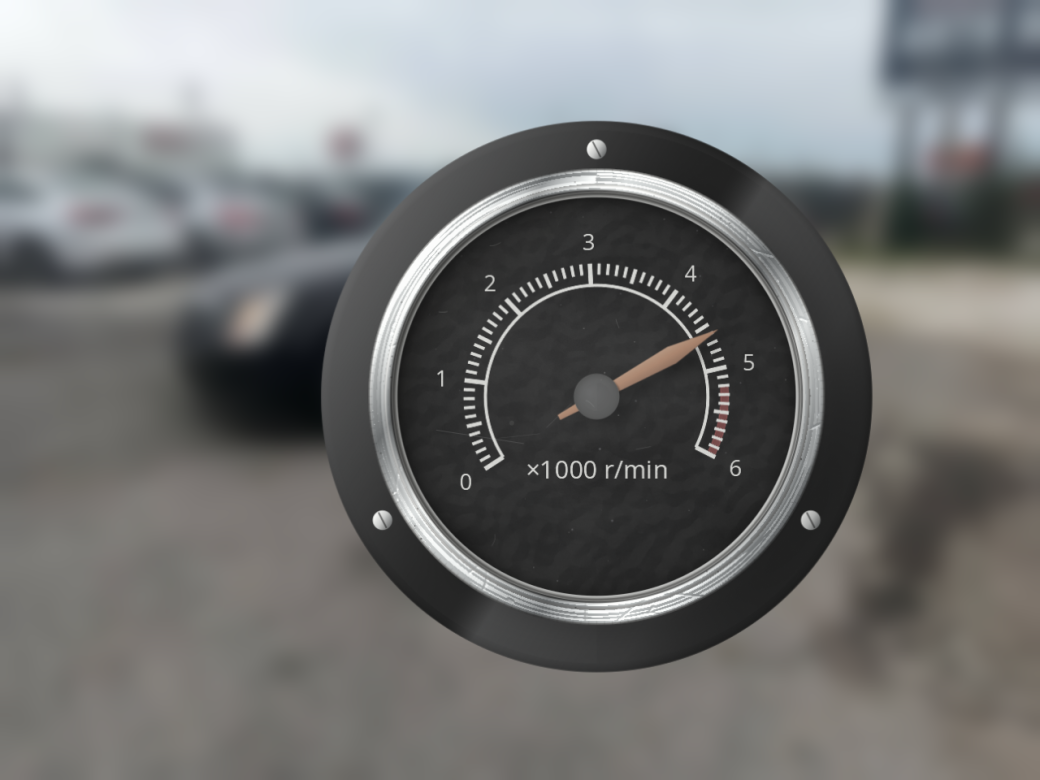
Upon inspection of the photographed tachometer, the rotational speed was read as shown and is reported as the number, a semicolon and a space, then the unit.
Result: 4600; rpm
